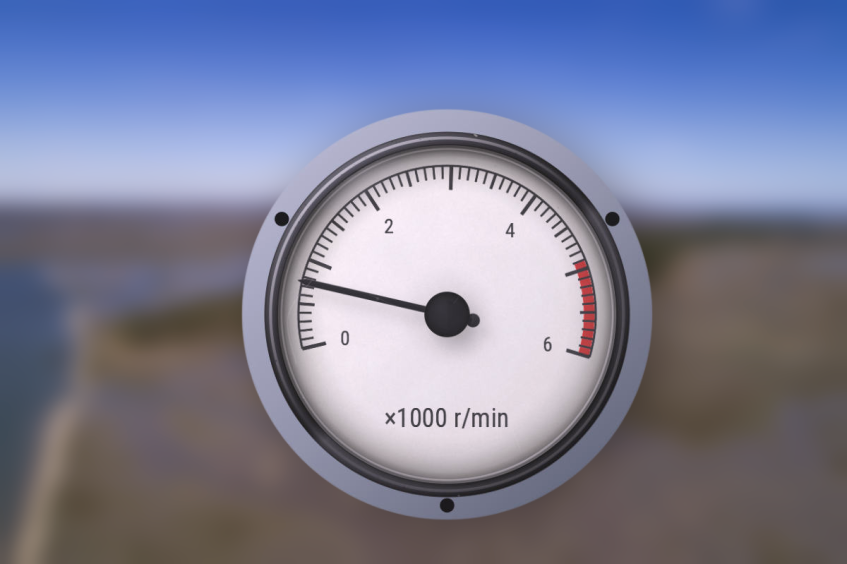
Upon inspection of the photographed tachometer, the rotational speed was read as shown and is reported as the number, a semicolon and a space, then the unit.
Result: 750; rpm
